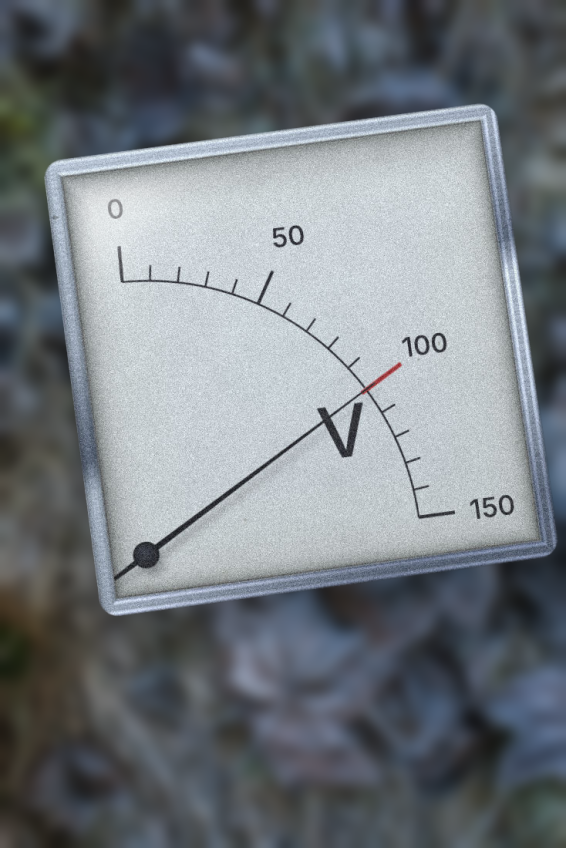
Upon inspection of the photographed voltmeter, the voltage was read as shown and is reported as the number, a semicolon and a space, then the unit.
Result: 100; V
